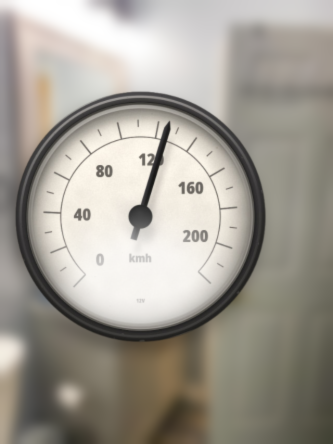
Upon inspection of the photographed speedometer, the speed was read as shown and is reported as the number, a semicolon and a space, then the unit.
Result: 125; km/h
